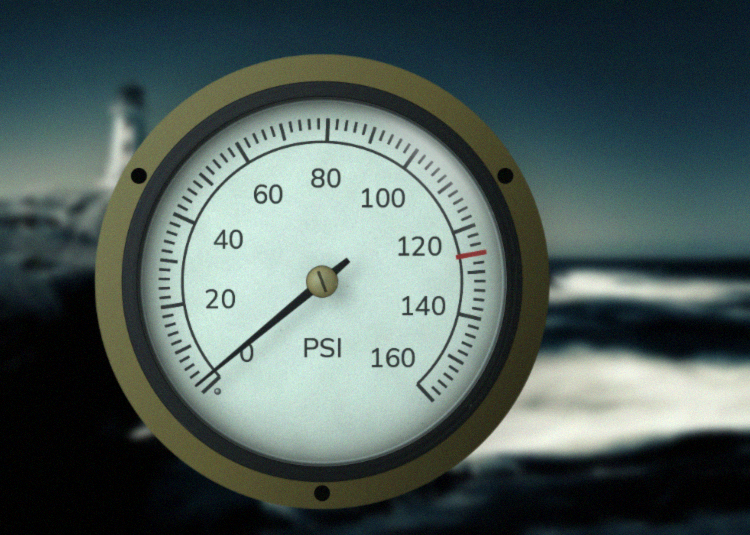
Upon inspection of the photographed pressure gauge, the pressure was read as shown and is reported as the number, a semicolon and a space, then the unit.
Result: 2; psi
